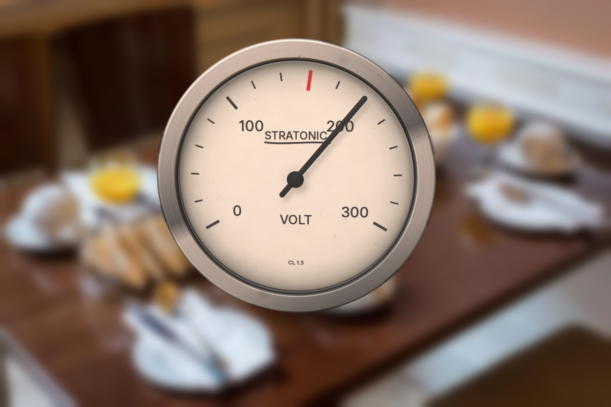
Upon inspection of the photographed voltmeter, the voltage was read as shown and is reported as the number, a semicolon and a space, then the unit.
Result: 200; V
